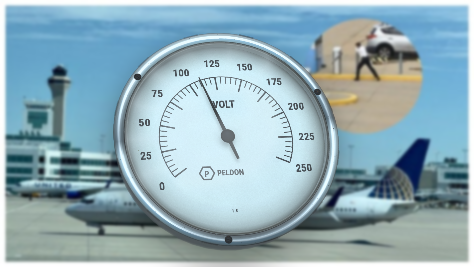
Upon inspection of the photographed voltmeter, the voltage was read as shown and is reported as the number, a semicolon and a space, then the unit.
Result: 110; V
